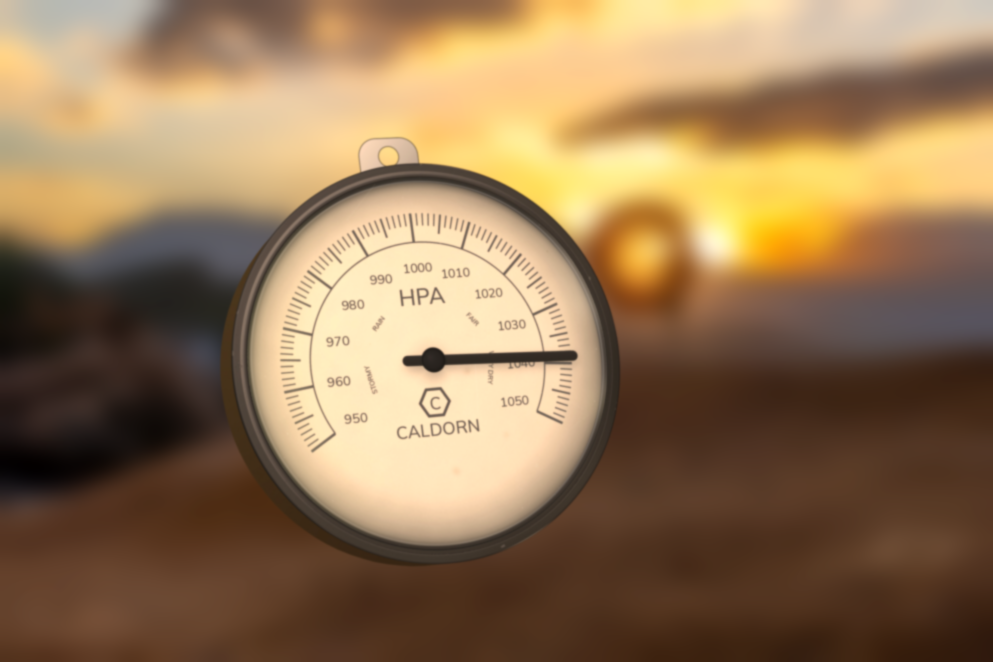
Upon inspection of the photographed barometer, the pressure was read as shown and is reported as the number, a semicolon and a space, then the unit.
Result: 1039; hPa
